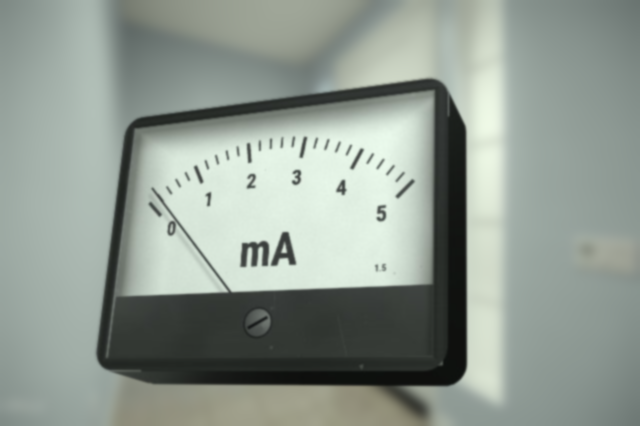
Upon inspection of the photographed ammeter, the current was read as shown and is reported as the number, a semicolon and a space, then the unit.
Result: 0.2; mA
